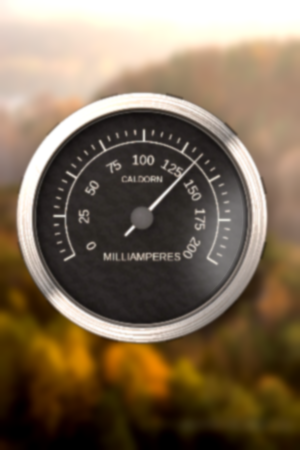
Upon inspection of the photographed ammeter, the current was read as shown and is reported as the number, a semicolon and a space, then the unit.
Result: 135; mA
